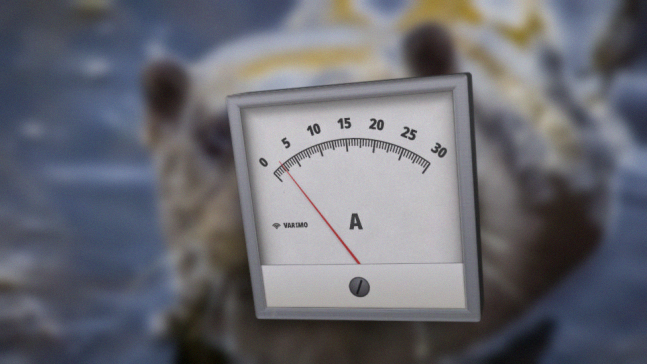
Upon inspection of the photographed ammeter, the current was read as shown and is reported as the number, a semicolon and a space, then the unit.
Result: 2.5; A
